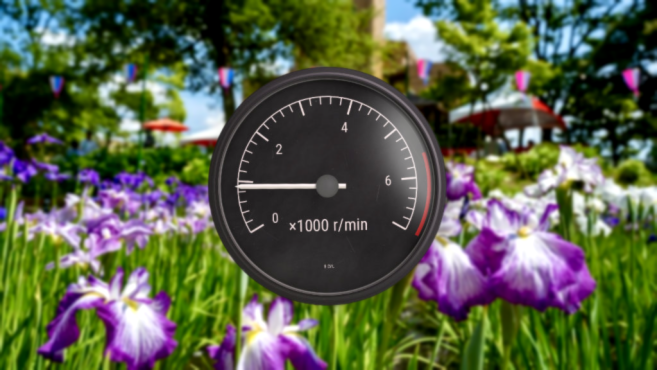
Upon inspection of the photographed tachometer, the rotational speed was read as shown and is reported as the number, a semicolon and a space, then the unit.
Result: 900; rpm
